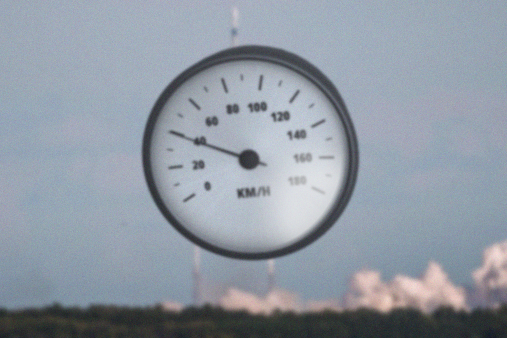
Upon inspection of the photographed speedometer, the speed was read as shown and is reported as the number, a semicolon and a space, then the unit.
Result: 40; km/h
